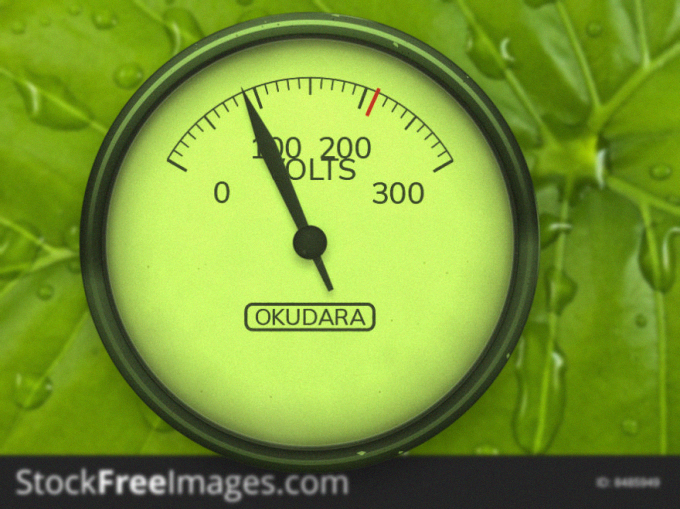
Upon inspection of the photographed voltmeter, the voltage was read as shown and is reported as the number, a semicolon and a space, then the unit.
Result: 90; V
